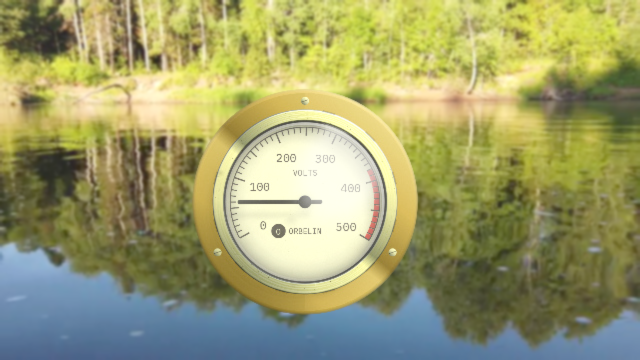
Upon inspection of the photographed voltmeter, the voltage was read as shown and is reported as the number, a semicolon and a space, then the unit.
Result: 60; V
